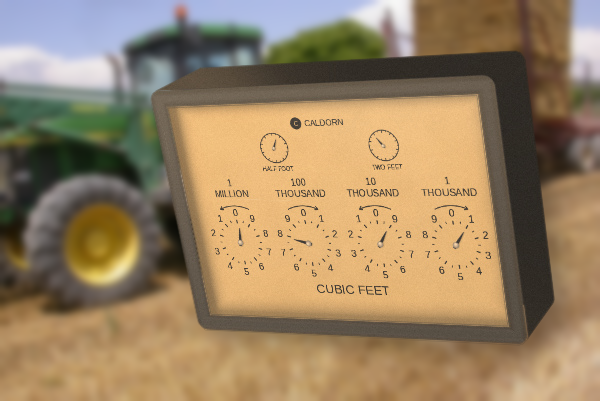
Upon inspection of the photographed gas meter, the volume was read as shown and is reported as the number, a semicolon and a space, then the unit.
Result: 979100; ft³
